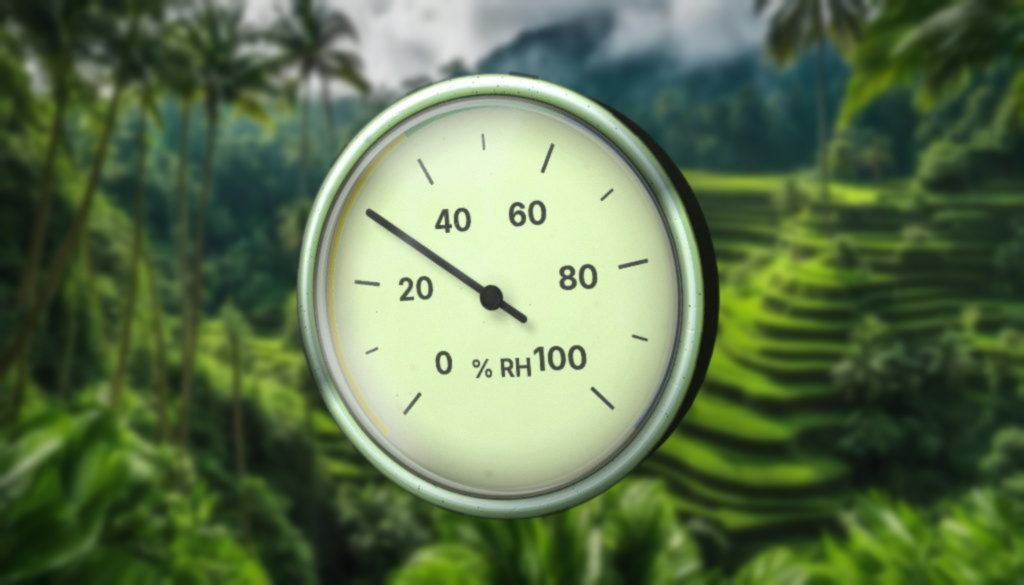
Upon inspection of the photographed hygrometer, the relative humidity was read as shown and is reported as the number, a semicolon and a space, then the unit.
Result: 30; %
